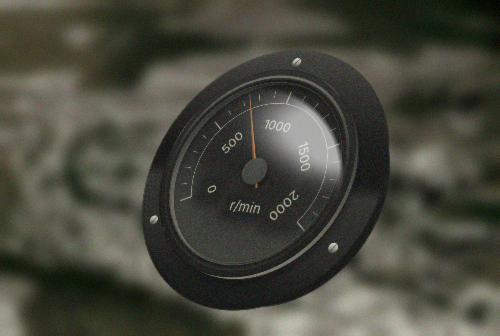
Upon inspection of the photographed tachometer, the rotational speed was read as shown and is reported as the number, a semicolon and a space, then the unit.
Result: 750; rpm
